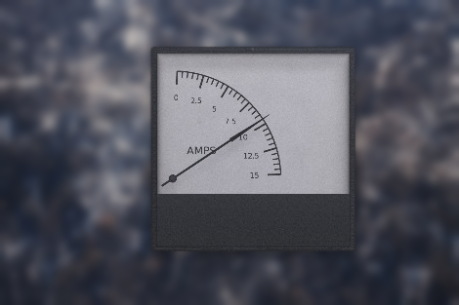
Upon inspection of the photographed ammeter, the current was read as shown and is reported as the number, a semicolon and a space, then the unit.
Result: 9.5; A
